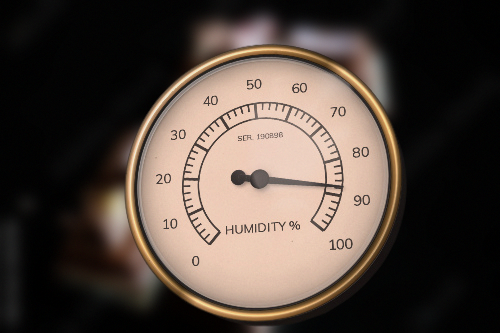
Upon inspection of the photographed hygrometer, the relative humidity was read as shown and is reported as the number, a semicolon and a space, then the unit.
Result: 88; %
